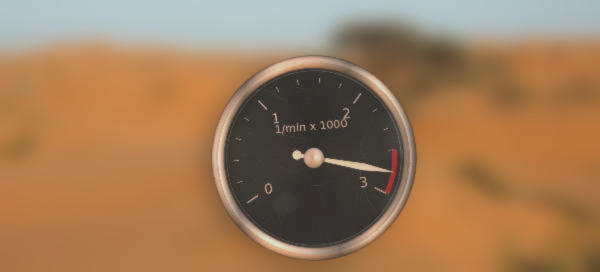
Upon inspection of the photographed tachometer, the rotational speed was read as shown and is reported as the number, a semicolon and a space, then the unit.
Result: 2800; rpm
